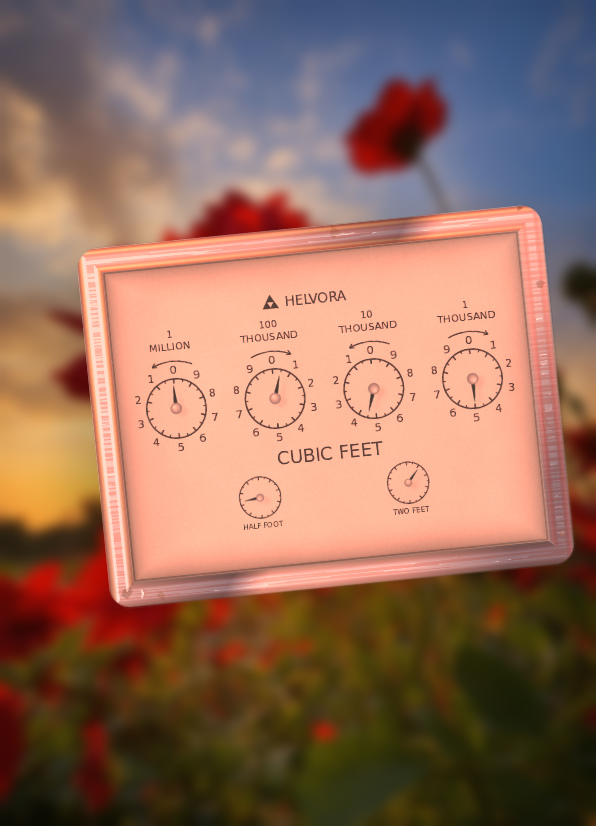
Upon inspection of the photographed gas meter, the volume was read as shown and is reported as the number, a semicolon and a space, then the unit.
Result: 4500; ft³
